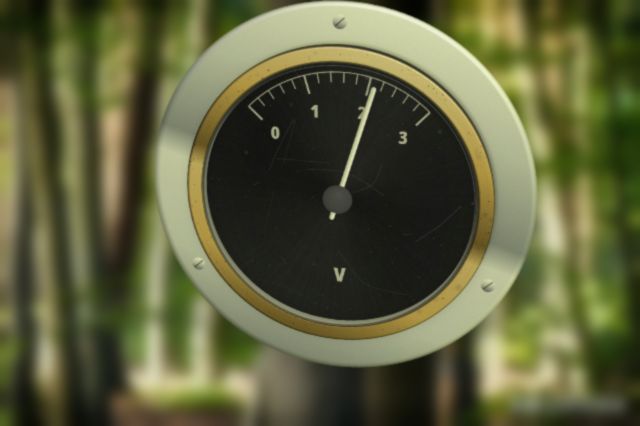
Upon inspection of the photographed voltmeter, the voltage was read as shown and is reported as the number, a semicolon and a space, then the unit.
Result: 2.1; V
